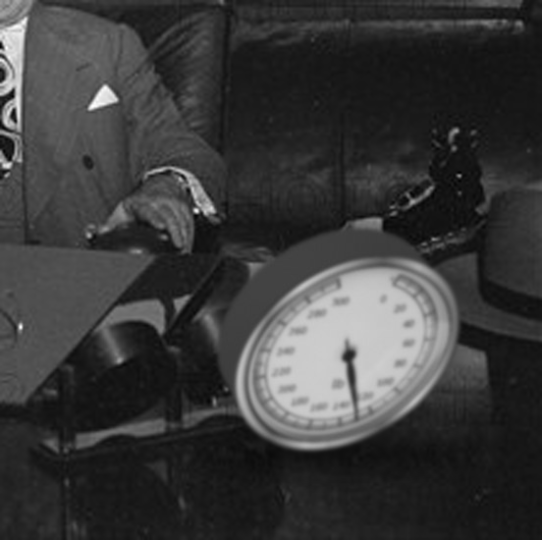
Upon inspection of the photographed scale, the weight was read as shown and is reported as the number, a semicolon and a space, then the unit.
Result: 130; lb
